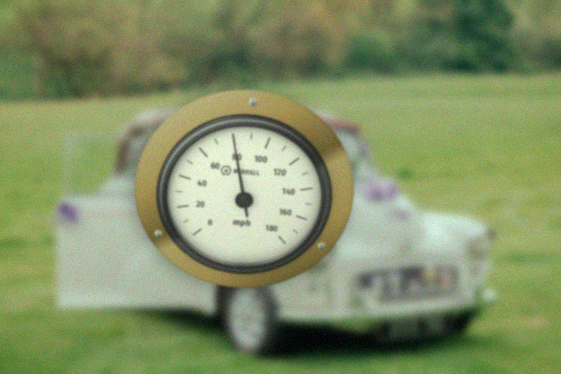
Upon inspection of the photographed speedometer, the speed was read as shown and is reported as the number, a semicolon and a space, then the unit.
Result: 80; mph
